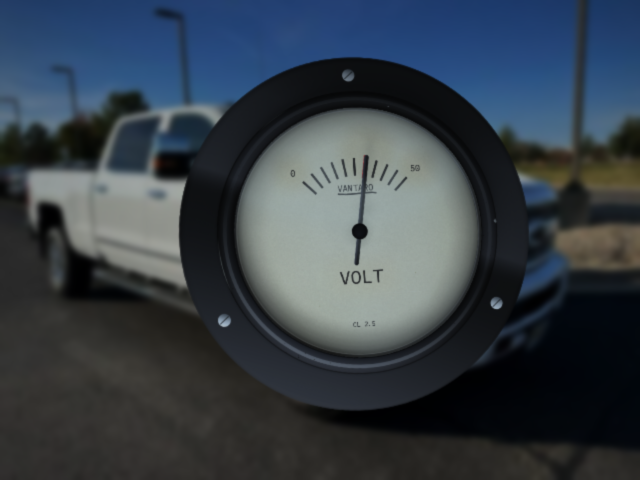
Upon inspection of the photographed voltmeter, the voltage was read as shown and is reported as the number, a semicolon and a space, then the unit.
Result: 30; V
